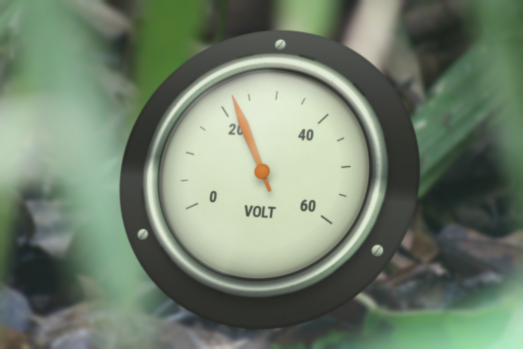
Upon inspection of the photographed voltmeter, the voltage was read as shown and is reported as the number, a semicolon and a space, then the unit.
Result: 22.5; V
